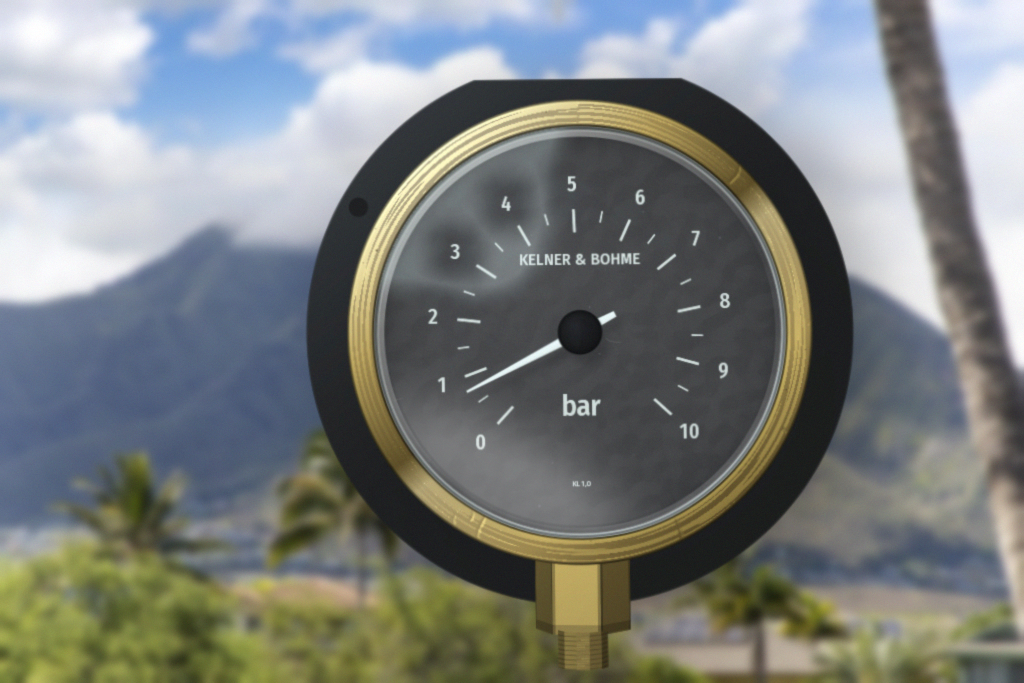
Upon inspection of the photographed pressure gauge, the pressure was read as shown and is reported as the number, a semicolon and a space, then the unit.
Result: 0.75; bar
